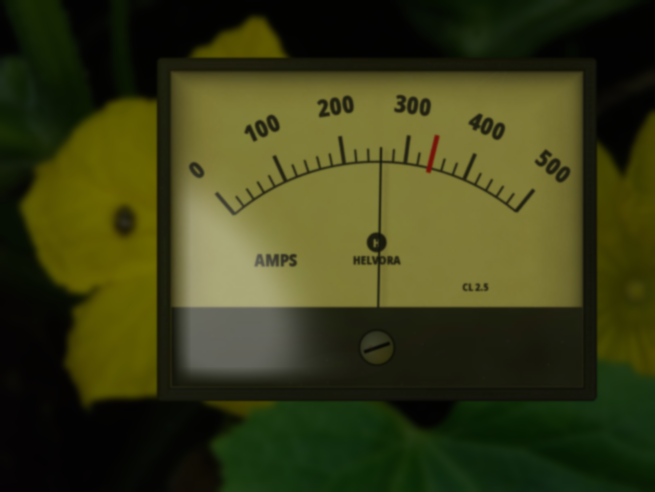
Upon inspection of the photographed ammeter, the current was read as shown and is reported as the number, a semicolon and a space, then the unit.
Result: 260; A
